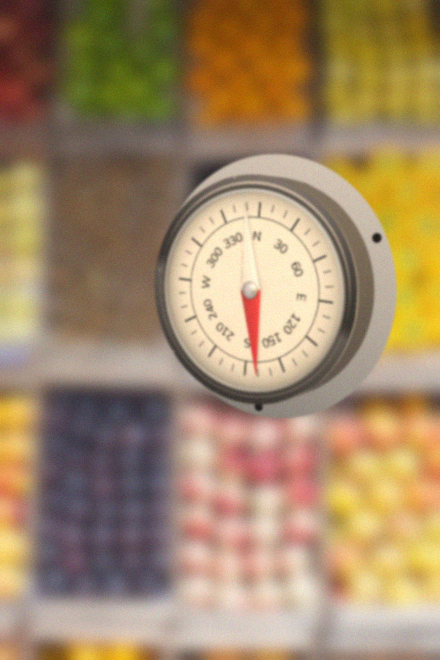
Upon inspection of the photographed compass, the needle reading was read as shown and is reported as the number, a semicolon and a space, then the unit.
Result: 170; °
